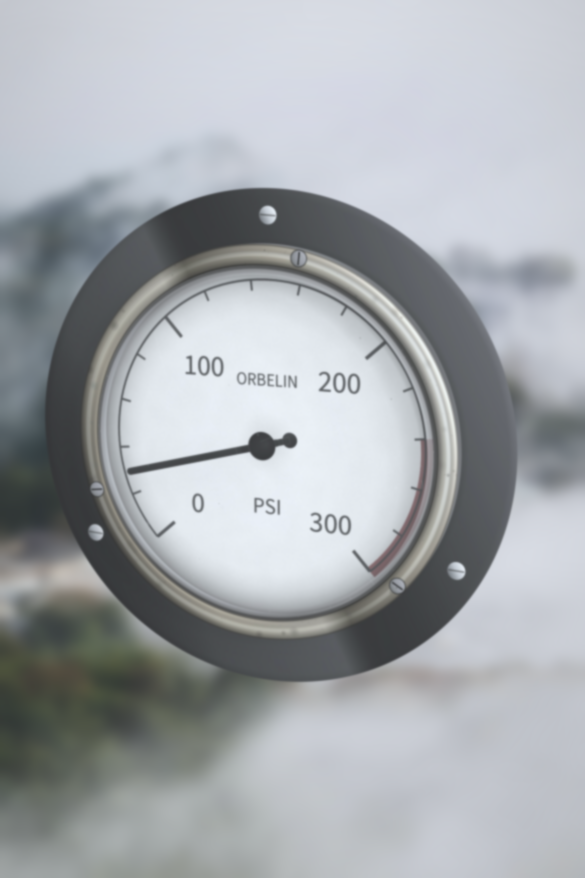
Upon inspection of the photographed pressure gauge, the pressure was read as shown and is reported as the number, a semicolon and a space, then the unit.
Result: 30; psi
